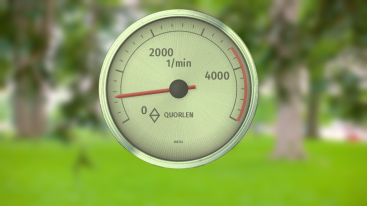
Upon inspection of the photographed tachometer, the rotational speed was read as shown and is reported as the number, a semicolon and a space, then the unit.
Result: 500; rpm
